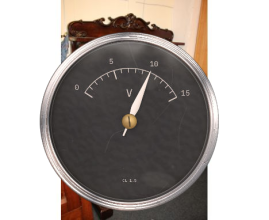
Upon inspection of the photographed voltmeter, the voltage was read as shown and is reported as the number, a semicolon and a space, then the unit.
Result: 10; V
